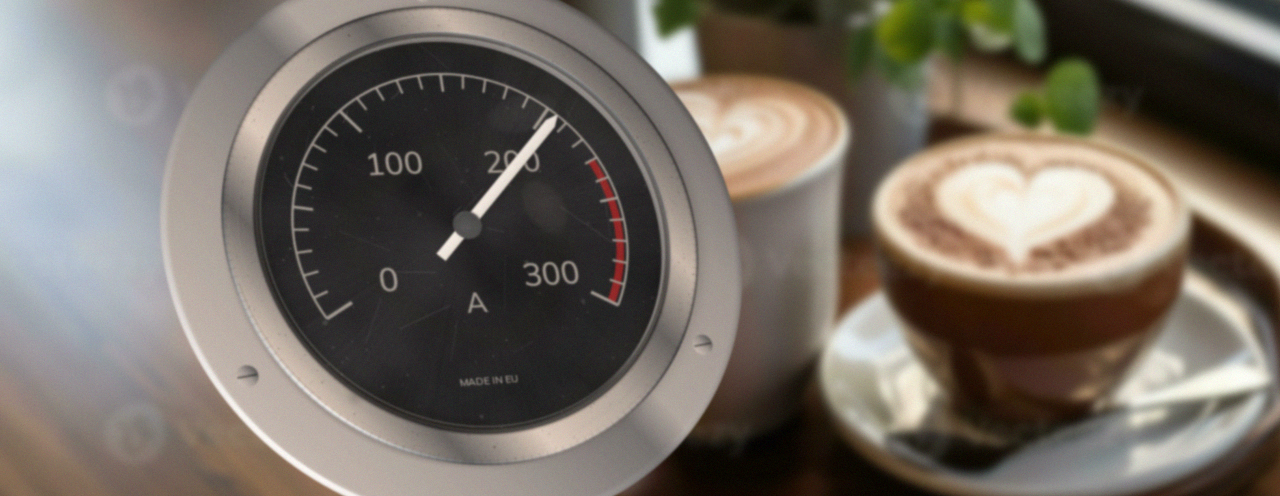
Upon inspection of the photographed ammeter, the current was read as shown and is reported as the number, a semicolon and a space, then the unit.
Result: 205; A
